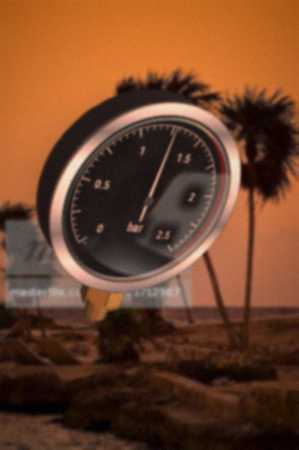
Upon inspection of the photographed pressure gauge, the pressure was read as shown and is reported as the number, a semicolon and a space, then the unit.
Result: 1.25; bar
